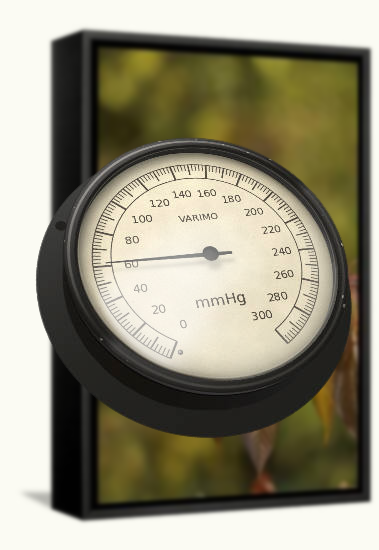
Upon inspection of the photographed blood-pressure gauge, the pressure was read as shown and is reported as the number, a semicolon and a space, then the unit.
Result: 60; mmHg
